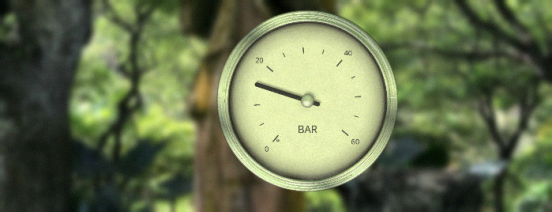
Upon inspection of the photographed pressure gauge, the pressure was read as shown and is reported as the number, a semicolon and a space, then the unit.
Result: 15; bar
